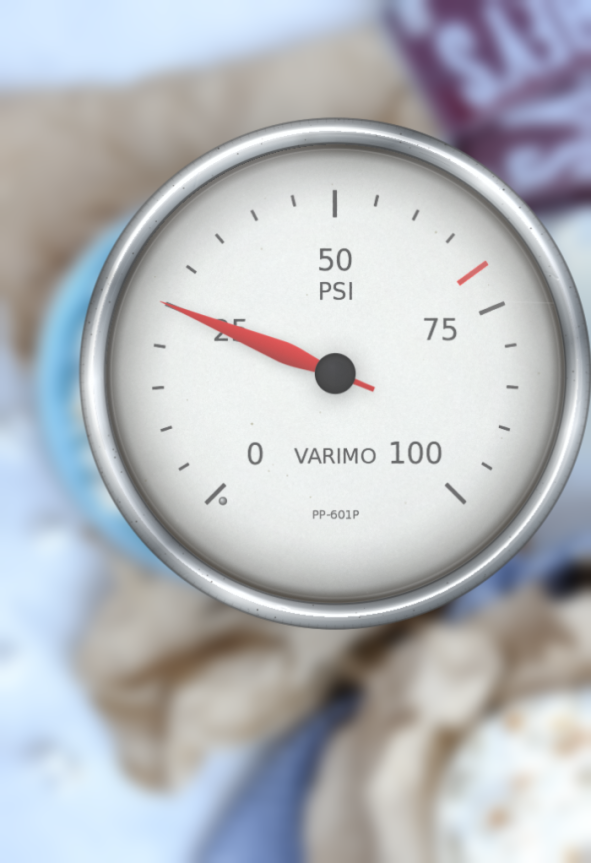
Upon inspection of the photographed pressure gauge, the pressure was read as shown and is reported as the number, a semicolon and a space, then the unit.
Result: 25; psi
